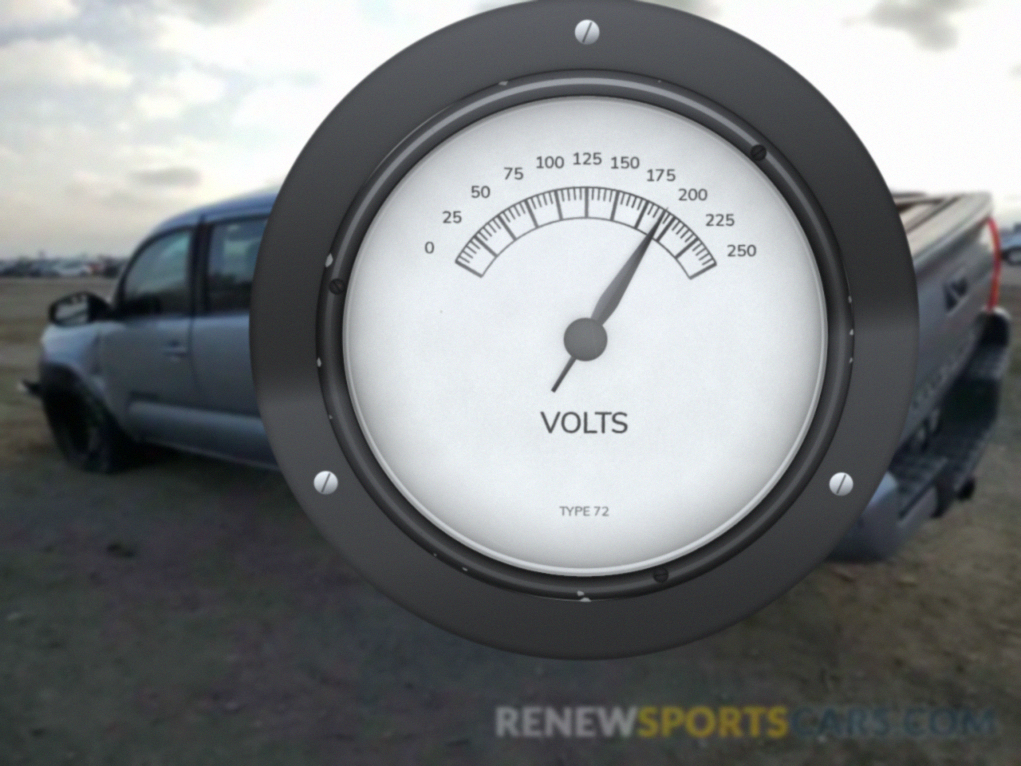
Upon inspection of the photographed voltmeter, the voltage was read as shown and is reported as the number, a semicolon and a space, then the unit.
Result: 190; V
